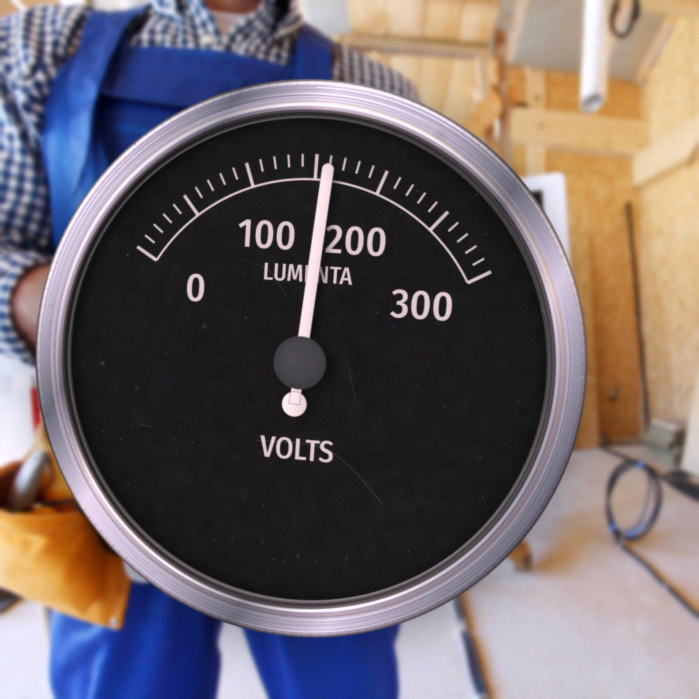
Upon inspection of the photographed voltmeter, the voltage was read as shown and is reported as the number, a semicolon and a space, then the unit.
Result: 160; V
